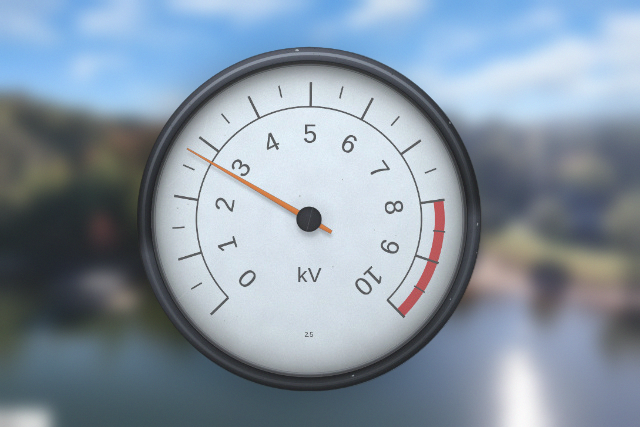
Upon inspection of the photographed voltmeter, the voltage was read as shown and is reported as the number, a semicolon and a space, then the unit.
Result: 2.75; kV
